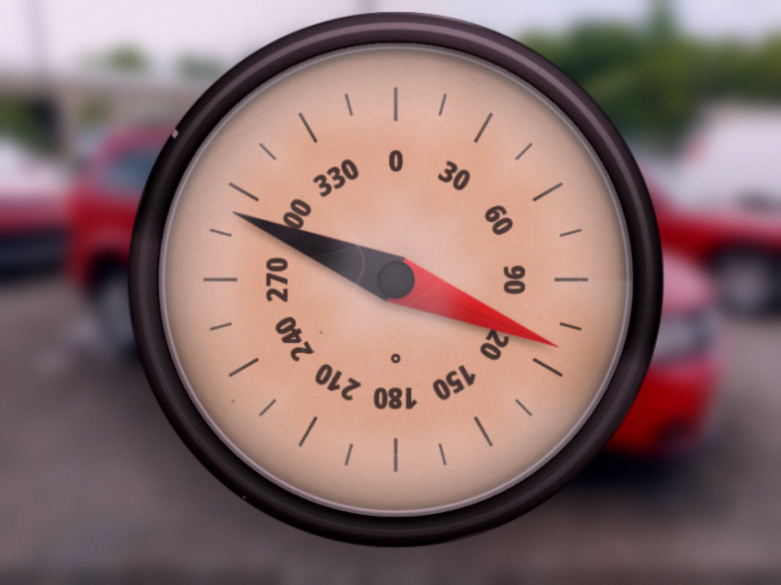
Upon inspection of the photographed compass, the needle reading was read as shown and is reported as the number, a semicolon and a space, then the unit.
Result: 112.5; °
